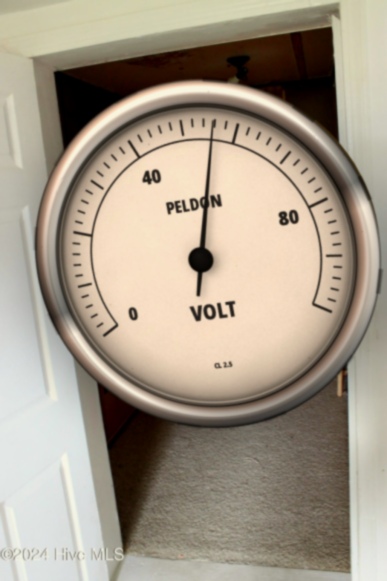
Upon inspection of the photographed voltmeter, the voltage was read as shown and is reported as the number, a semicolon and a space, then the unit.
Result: 56; V
